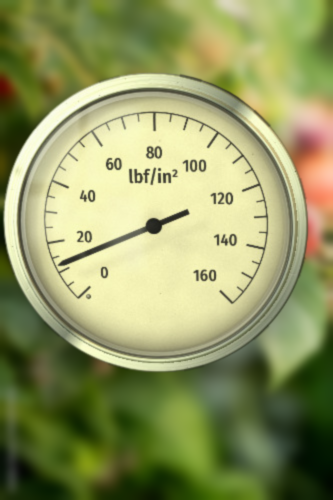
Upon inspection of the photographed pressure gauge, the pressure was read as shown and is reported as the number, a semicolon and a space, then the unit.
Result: 12.5; psi
